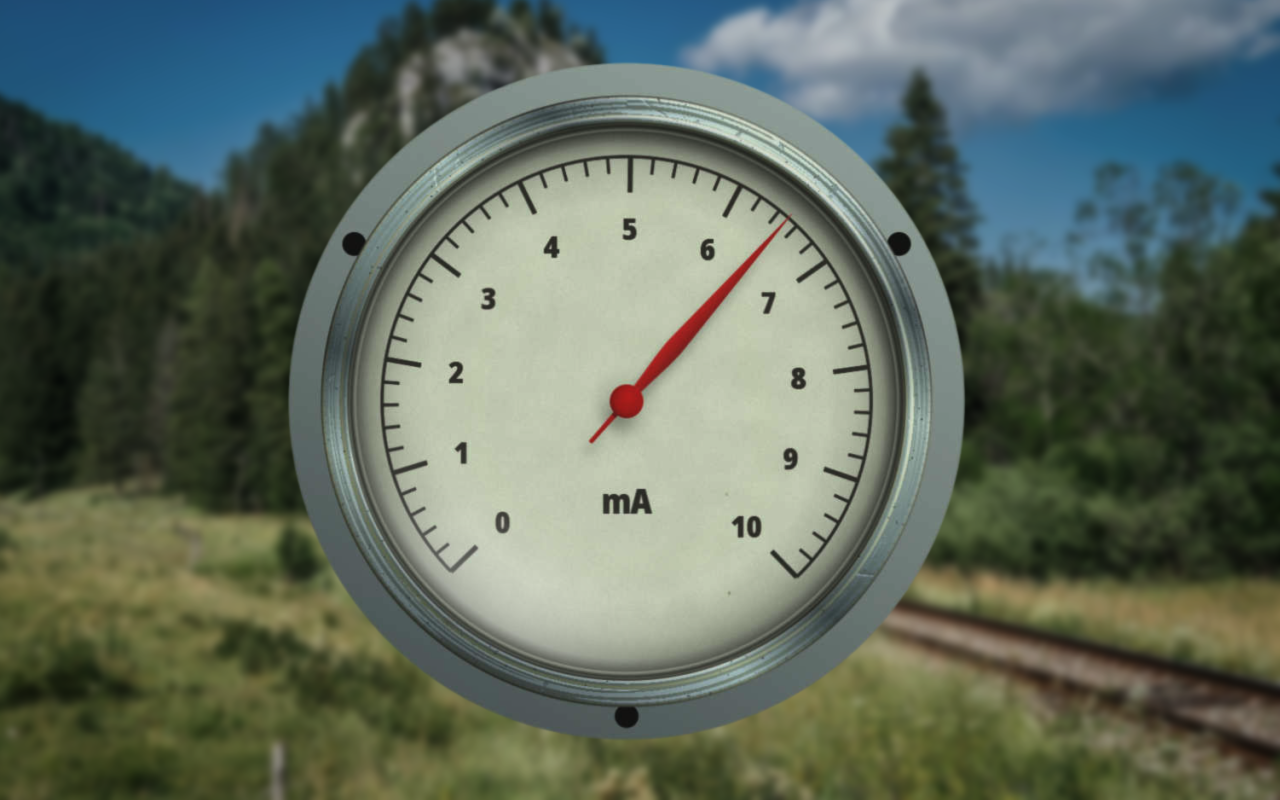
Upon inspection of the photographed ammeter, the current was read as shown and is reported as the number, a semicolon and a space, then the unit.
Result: 6.5; mA
